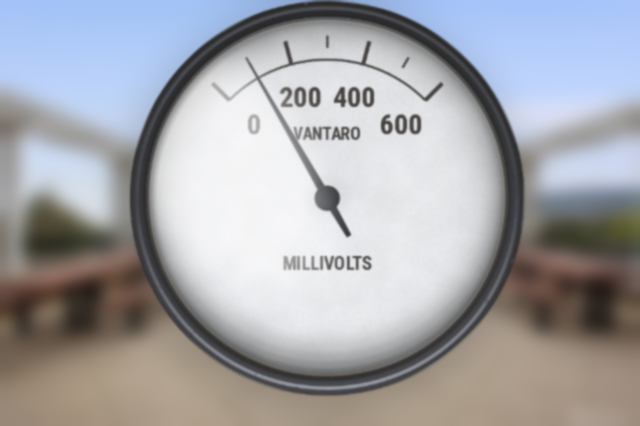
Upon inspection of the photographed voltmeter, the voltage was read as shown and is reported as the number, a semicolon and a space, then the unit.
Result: 100; mV
